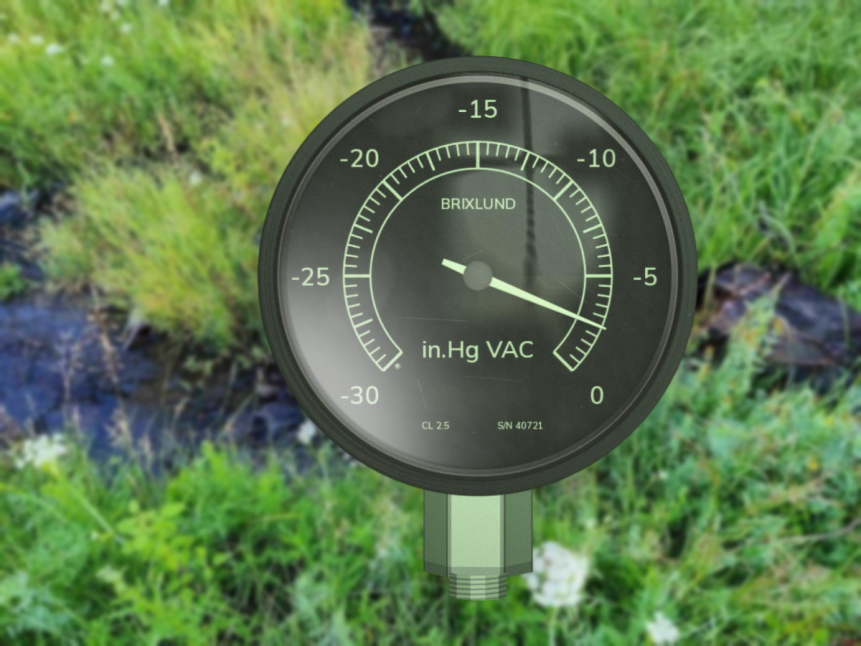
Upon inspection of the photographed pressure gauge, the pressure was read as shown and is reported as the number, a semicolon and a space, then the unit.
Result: -2.5; inHg
